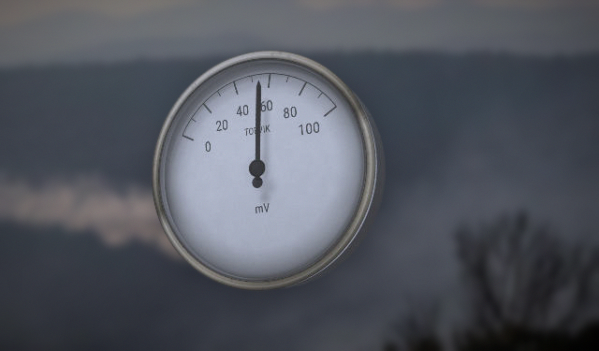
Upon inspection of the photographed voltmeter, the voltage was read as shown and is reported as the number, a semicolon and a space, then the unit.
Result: 55; mV
